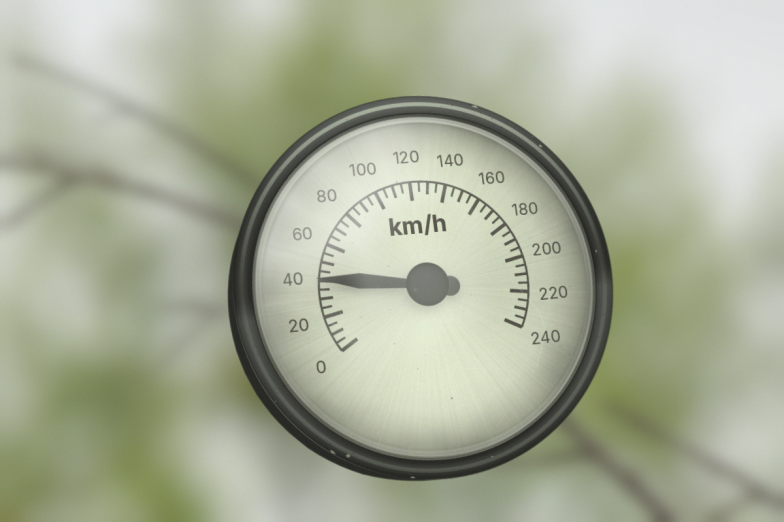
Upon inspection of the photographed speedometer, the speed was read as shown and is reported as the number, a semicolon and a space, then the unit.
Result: 40; km/h
